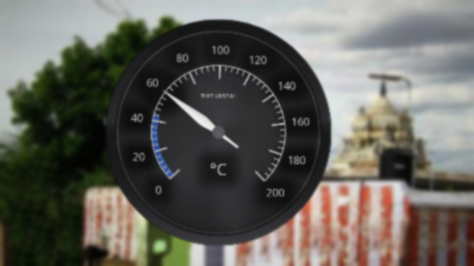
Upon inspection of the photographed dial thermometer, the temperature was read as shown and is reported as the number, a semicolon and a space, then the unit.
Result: 60; °C
